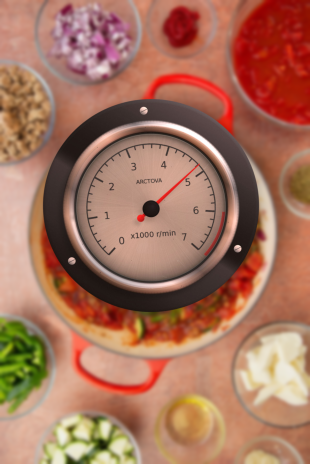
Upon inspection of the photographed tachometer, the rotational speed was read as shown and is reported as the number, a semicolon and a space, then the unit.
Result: 4800; rpm
